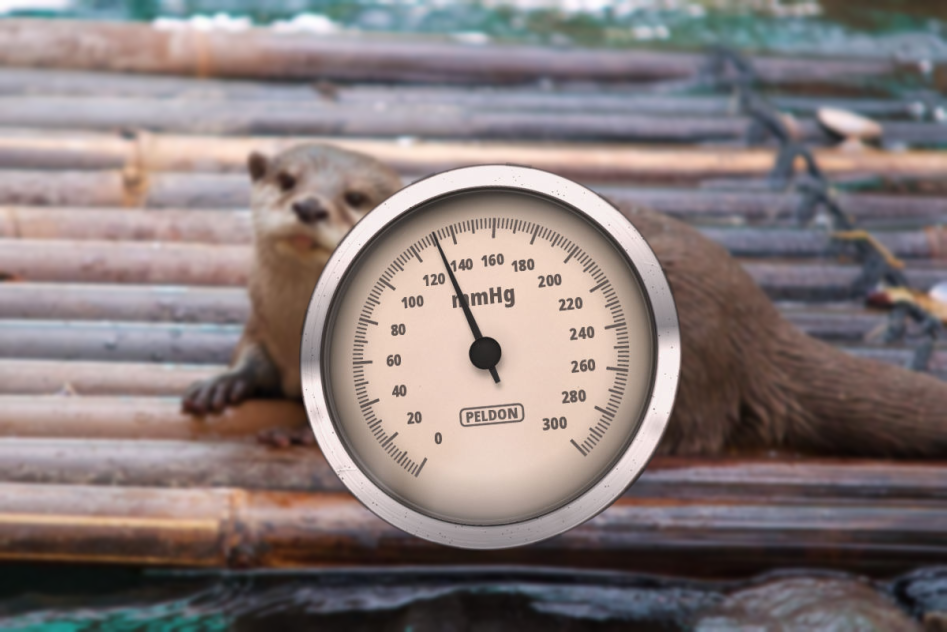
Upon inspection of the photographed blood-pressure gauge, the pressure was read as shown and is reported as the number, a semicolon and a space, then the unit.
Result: 132; mmHg
